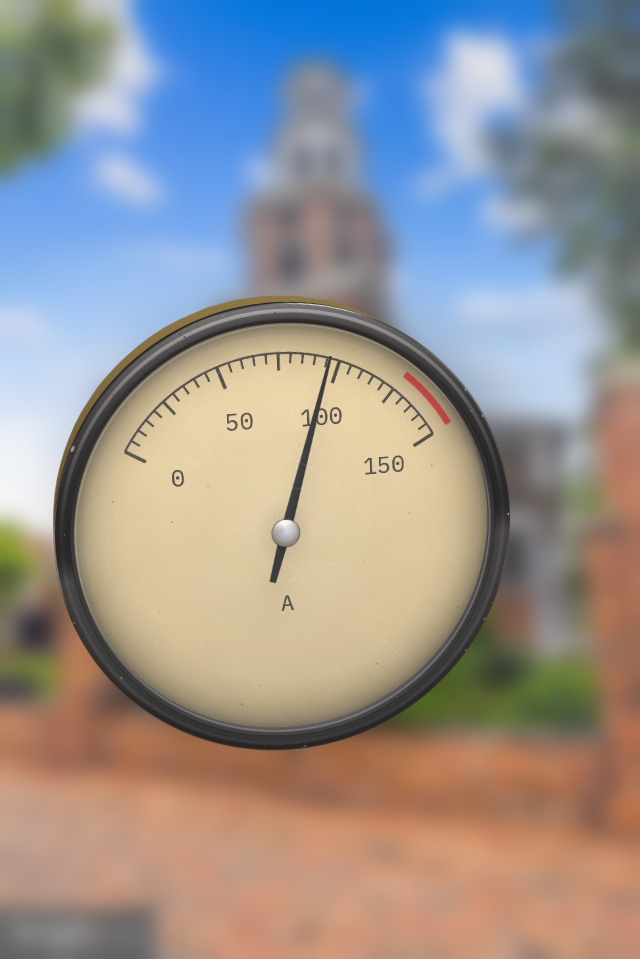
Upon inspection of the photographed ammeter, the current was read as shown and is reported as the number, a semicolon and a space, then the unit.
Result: 95; A
